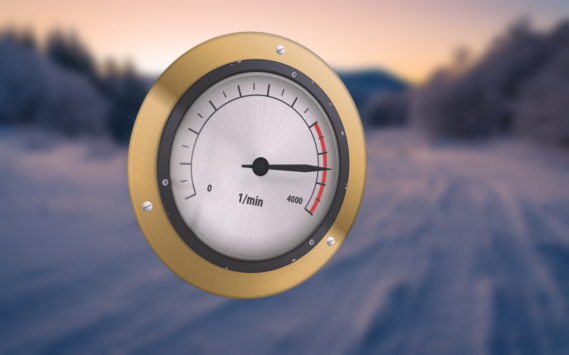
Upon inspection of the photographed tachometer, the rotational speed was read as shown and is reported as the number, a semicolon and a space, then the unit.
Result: 3400; rpm
